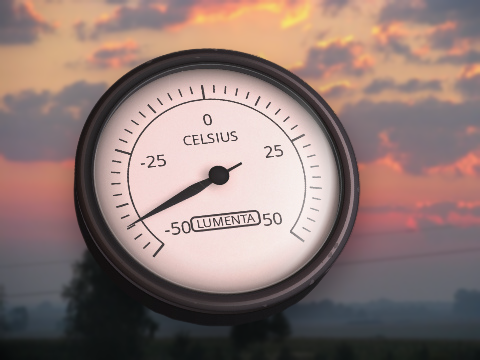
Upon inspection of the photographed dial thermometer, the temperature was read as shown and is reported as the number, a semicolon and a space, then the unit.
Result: -42.5; °C
